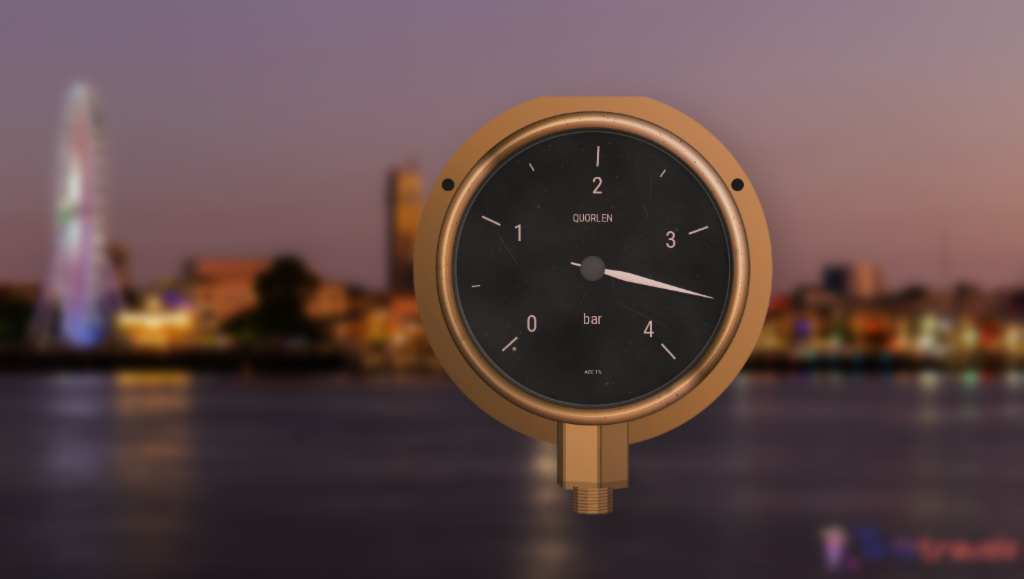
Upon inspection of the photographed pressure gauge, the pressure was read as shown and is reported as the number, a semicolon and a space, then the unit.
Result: 3.5; bar
